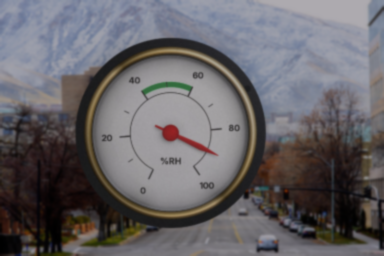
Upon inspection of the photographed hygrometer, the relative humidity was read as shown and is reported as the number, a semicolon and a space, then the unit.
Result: 90; %
